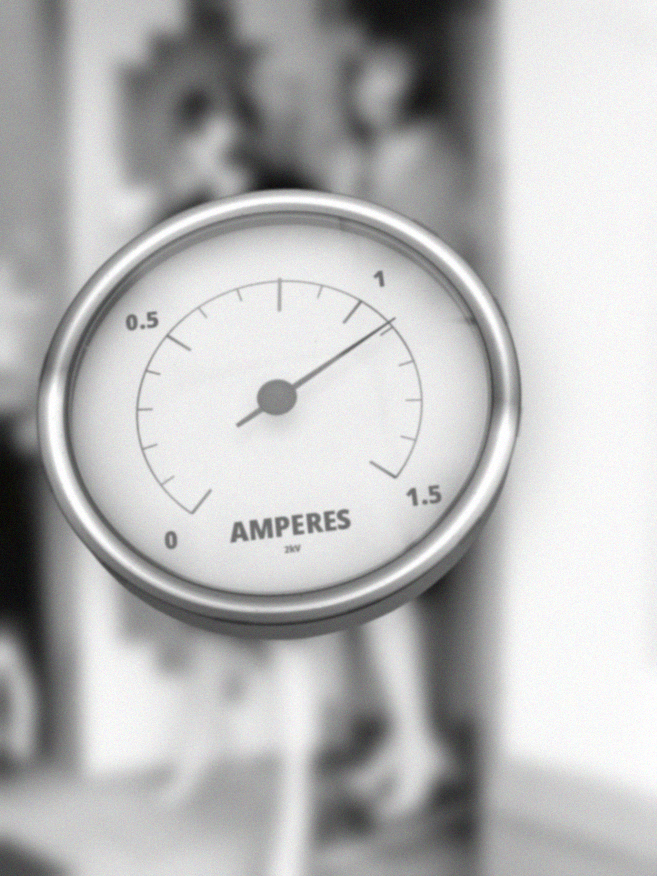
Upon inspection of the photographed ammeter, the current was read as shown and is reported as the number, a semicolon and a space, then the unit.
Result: 1.1; A
